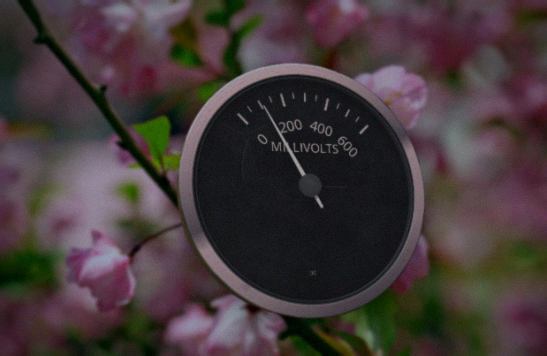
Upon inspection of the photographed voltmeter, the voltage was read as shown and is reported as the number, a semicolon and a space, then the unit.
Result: 100; mV
